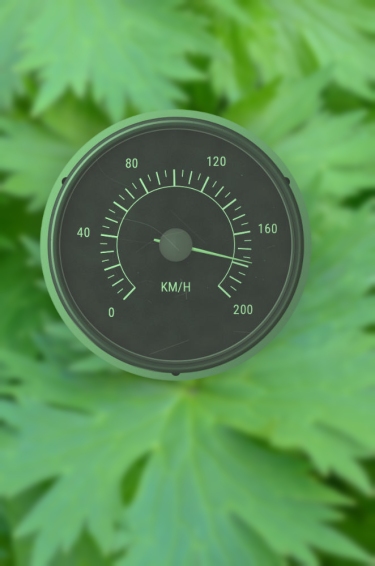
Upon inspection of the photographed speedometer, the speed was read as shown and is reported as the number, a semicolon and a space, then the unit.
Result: 177.5; km/h
